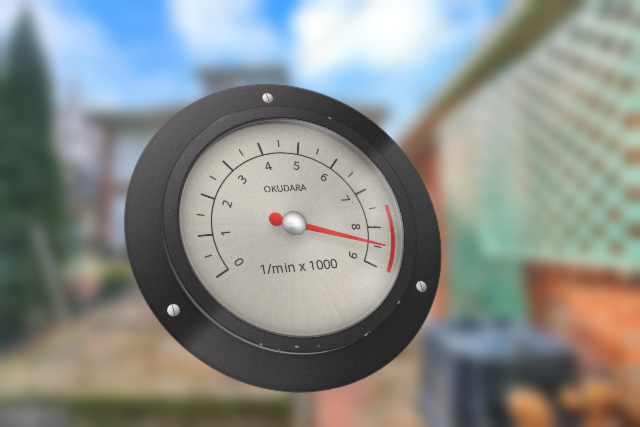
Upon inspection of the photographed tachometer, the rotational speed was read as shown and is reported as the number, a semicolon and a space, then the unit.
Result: 8500; rpm
